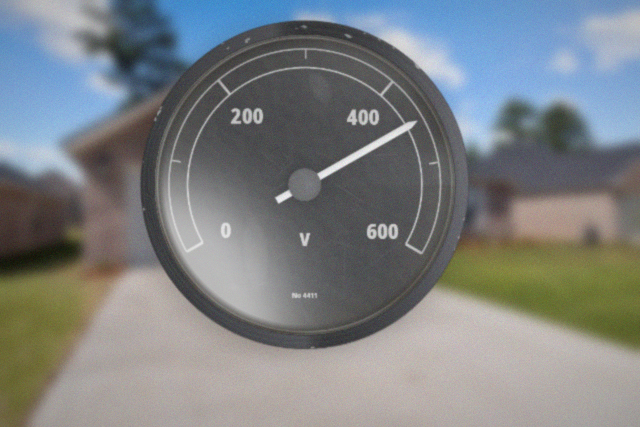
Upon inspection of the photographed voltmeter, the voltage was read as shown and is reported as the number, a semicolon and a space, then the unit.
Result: 450; V
